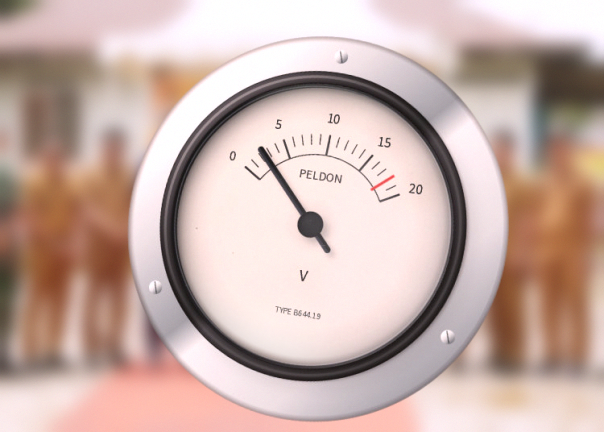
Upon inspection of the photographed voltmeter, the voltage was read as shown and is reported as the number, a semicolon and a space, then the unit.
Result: 2.5; V
